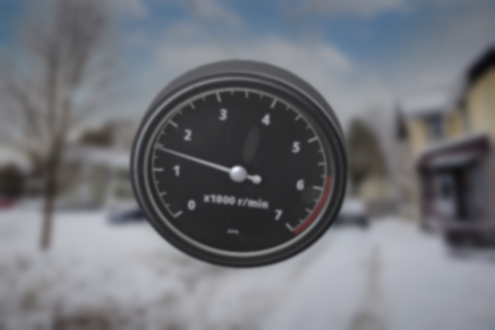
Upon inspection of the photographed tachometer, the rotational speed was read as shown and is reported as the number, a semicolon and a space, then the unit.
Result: 1500; rpm
